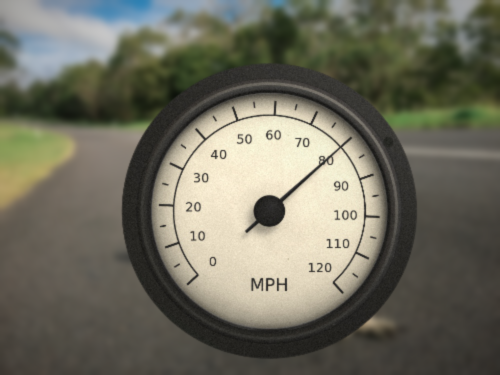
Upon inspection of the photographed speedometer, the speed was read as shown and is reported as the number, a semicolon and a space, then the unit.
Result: 80; mph
